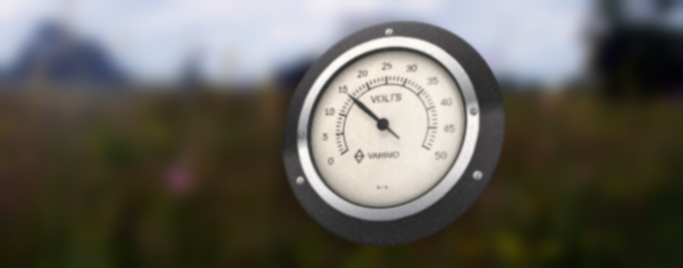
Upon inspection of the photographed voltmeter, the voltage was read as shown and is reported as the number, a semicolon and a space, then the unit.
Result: 15; V
